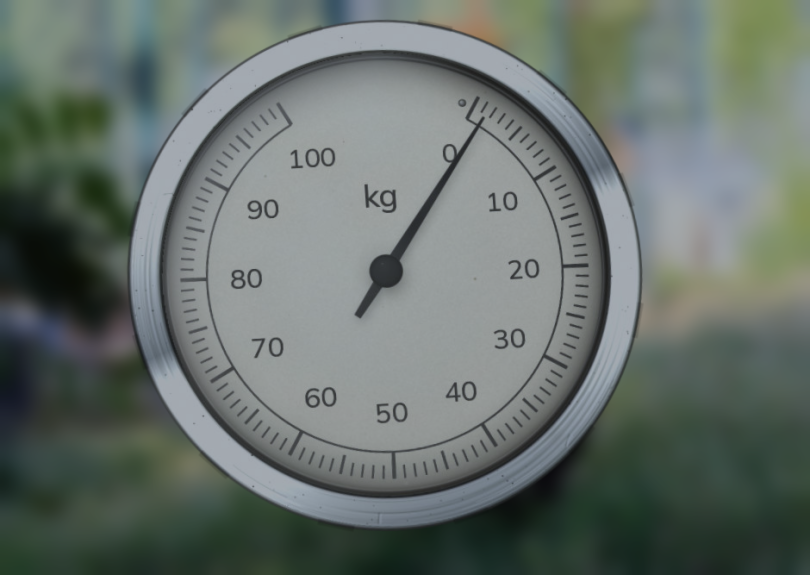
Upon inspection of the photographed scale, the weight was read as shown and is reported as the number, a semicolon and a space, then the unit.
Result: 1.5; kg
